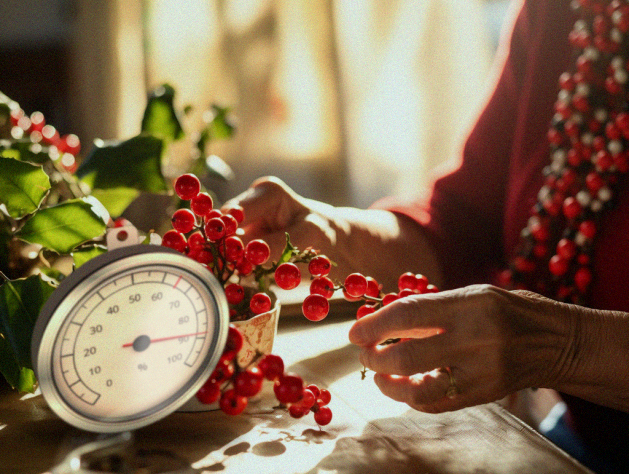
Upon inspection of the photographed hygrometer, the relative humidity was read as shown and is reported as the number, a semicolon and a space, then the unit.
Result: 87.5; %
